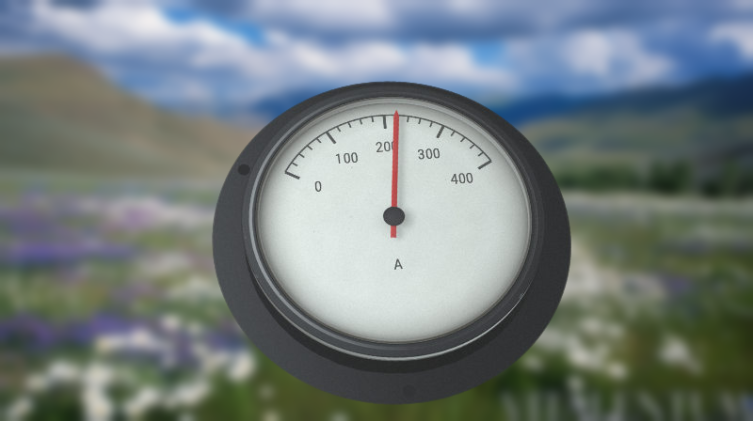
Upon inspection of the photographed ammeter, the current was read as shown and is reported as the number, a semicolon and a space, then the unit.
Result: 220; A
